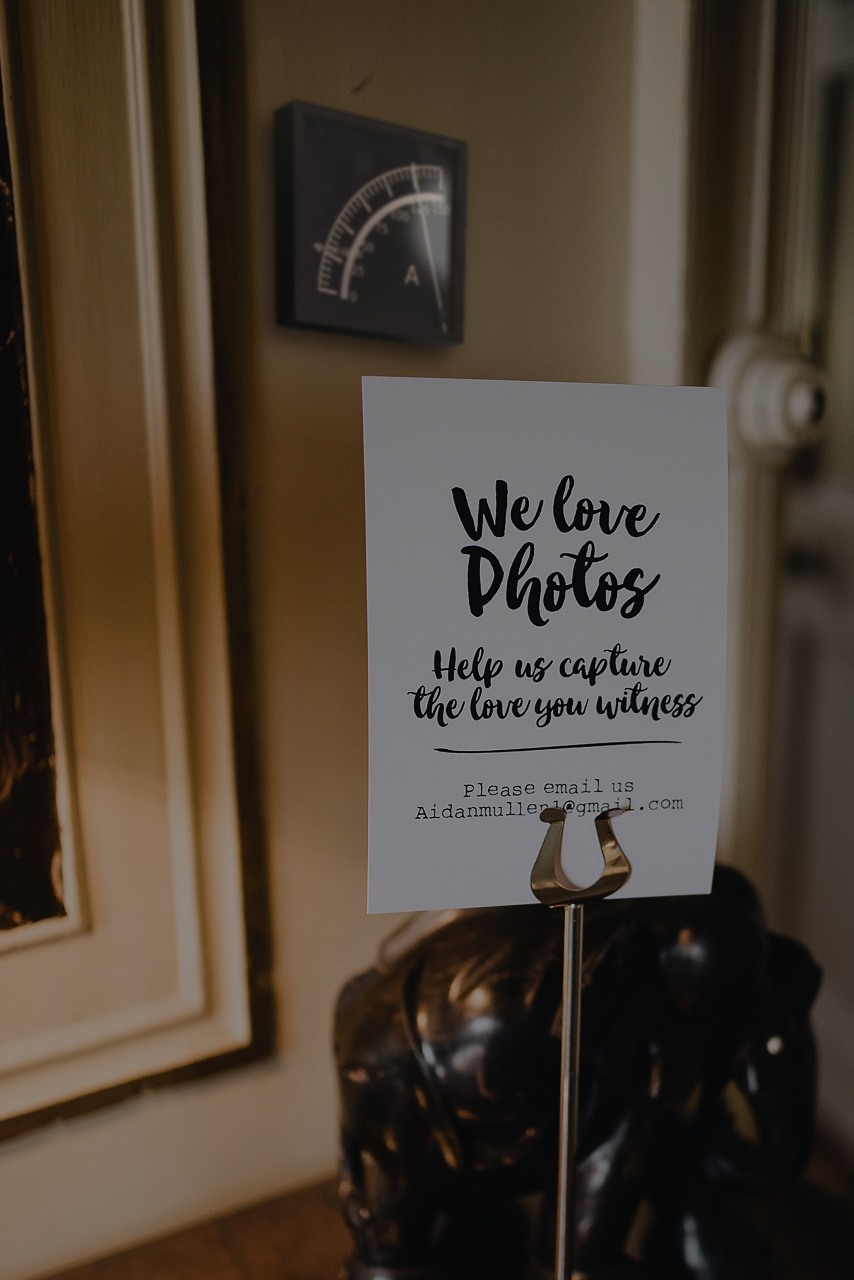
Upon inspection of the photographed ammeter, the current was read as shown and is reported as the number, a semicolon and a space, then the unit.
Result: 125; A
